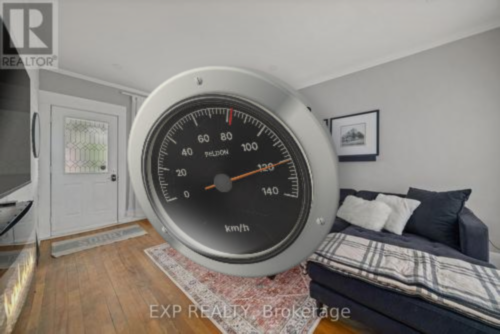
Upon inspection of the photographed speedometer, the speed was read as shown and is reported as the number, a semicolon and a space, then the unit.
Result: 120; km/h
